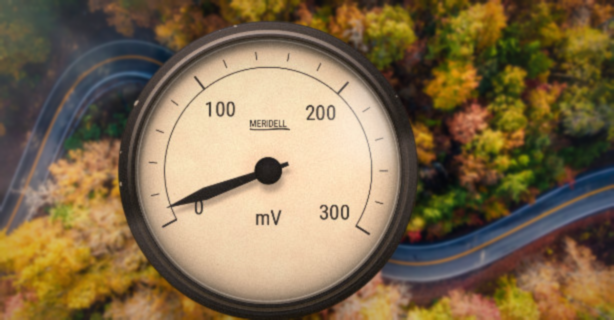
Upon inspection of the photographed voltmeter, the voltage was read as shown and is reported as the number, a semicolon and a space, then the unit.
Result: 10; mV
